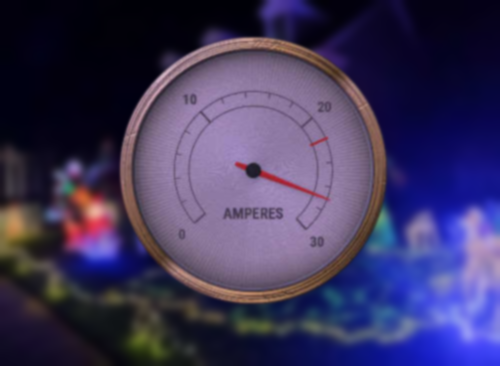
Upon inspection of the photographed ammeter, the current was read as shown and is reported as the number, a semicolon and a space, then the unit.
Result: 27; A
